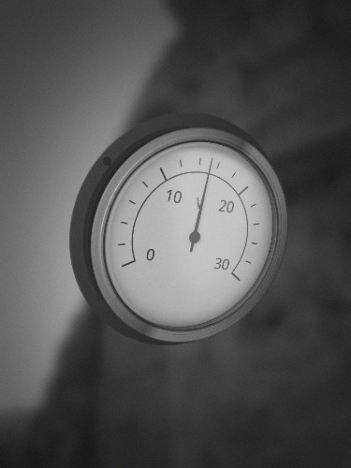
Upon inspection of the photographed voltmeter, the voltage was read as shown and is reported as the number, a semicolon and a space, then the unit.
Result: 15; V
